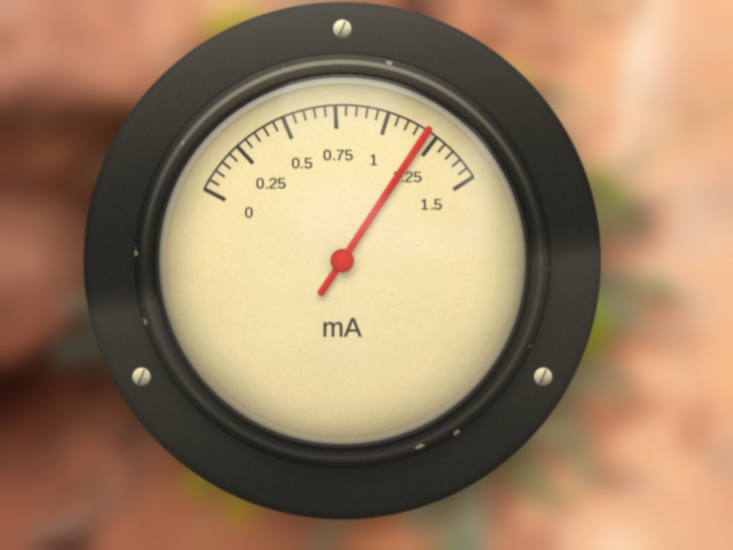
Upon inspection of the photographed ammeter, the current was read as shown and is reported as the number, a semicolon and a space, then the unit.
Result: 1.2; mA
